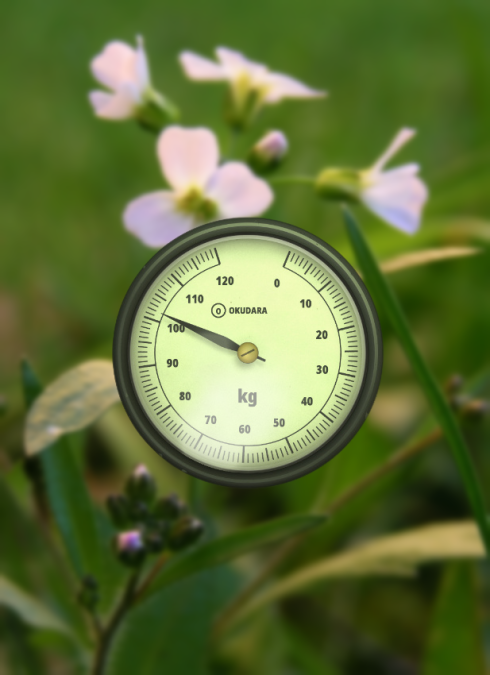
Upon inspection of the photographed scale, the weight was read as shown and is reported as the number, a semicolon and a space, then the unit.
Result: 102; kg
